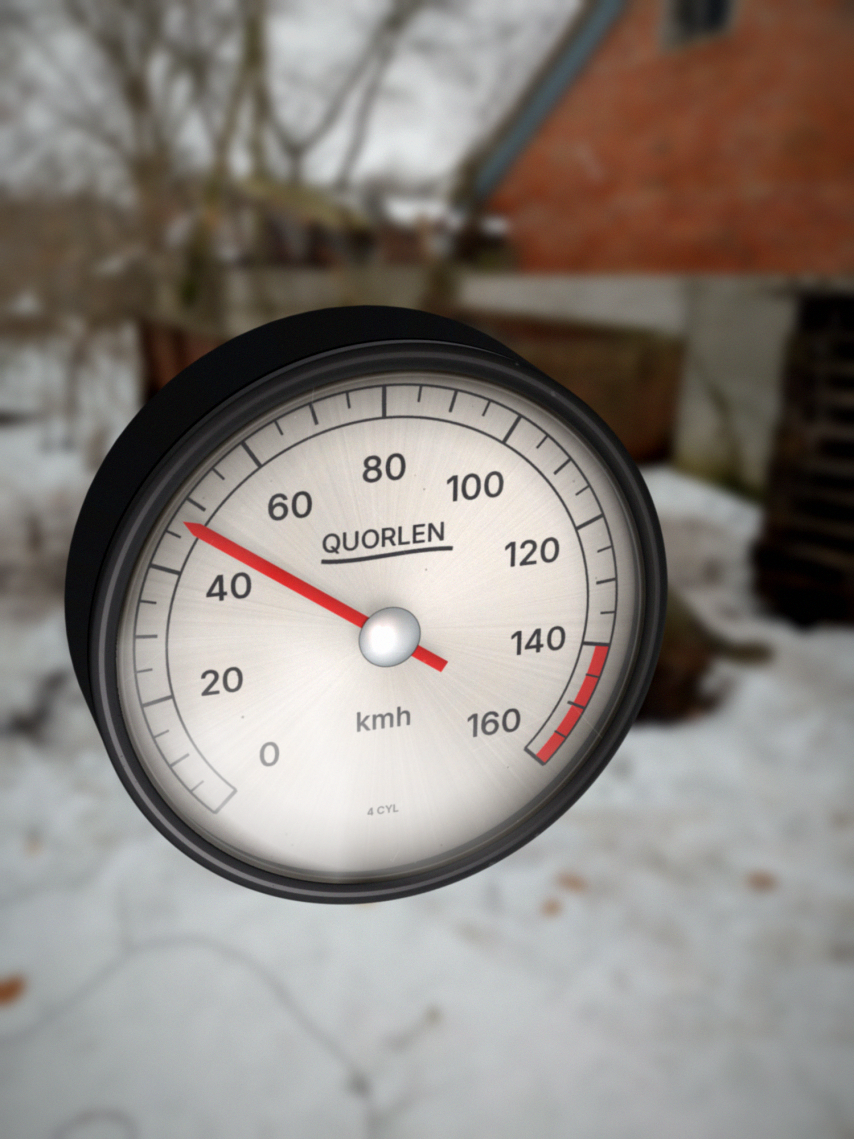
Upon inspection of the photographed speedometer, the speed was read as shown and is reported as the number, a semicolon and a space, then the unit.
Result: 47.5; km/h
